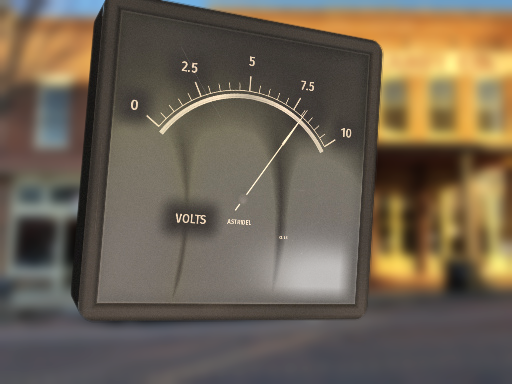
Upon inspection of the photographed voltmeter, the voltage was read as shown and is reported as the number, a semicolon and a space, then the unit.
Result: 8; V
